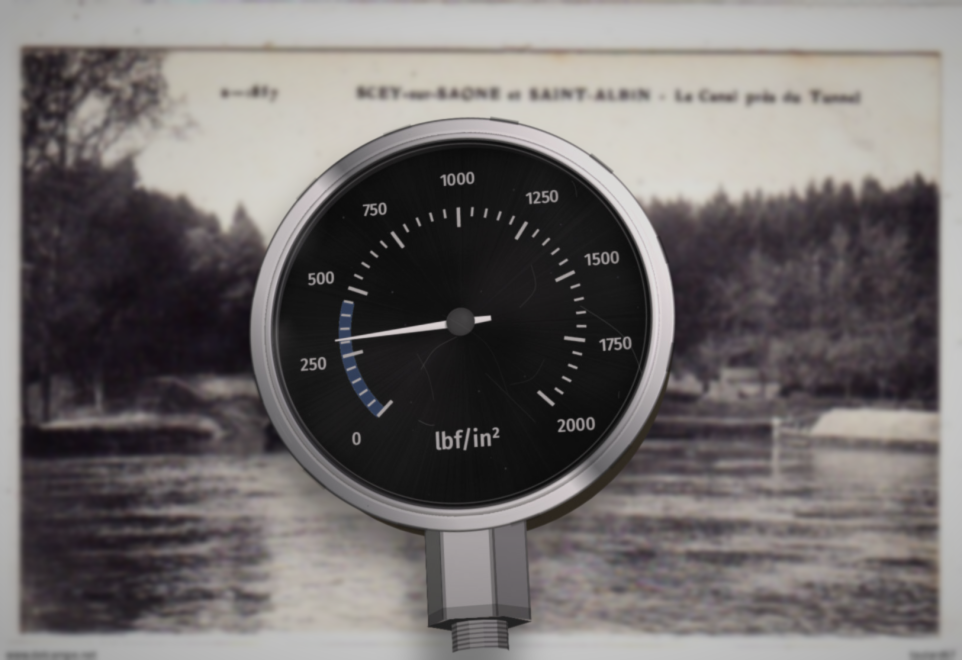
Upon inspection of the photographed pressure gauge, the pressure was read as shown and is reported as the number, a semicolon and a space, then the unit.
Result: 300; psi
